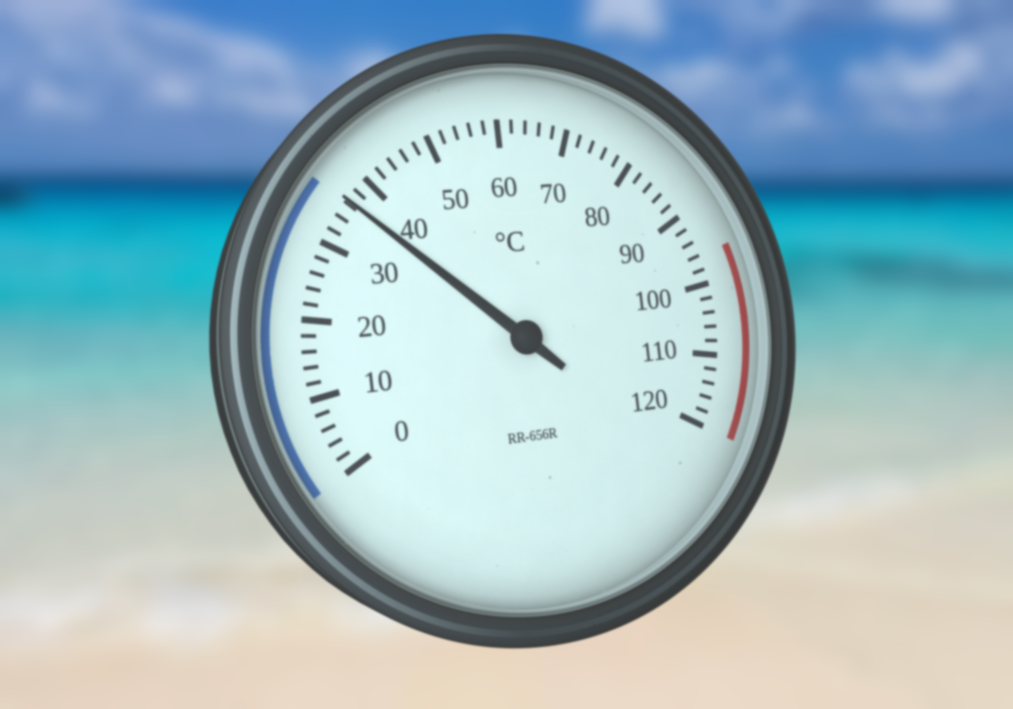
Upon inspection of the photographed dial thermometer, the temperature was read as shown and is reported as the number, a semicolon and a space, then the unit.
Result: 36; °C
